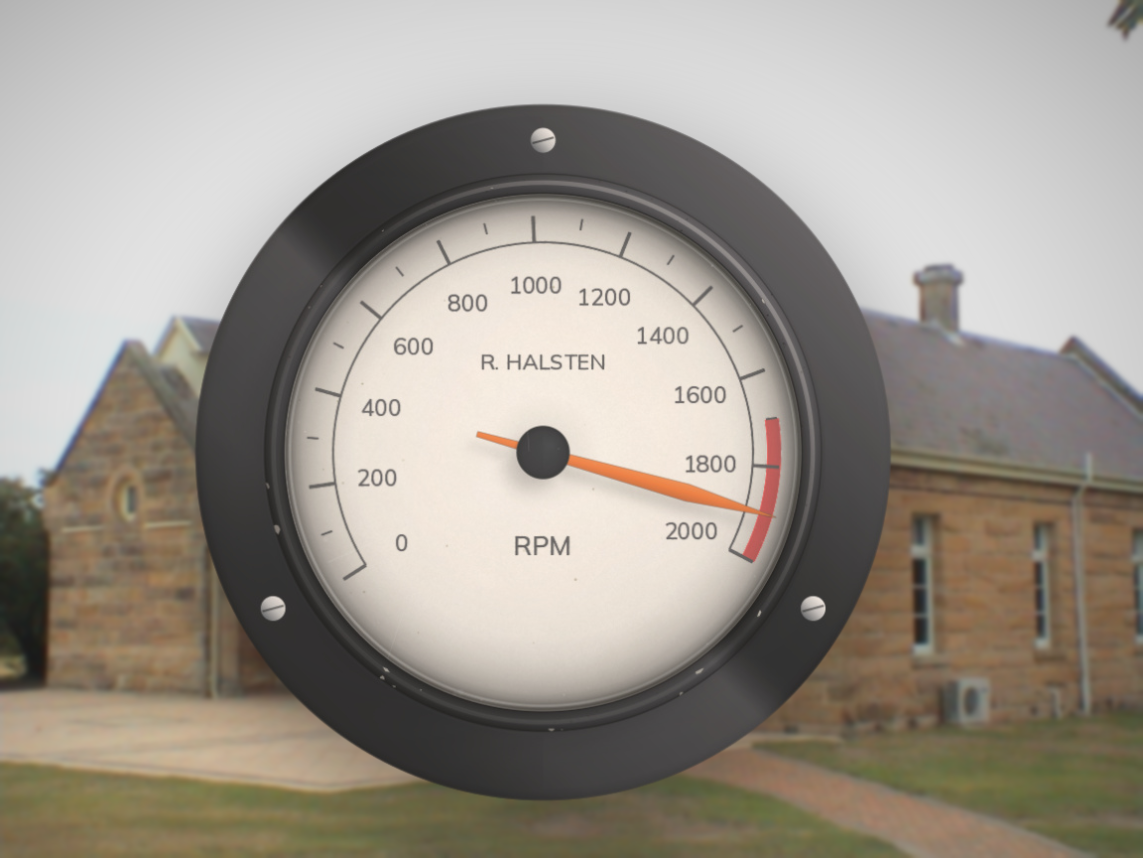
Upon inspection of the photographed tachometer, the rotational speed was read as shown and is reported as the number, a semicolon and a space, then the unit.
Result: 1900; rpm
